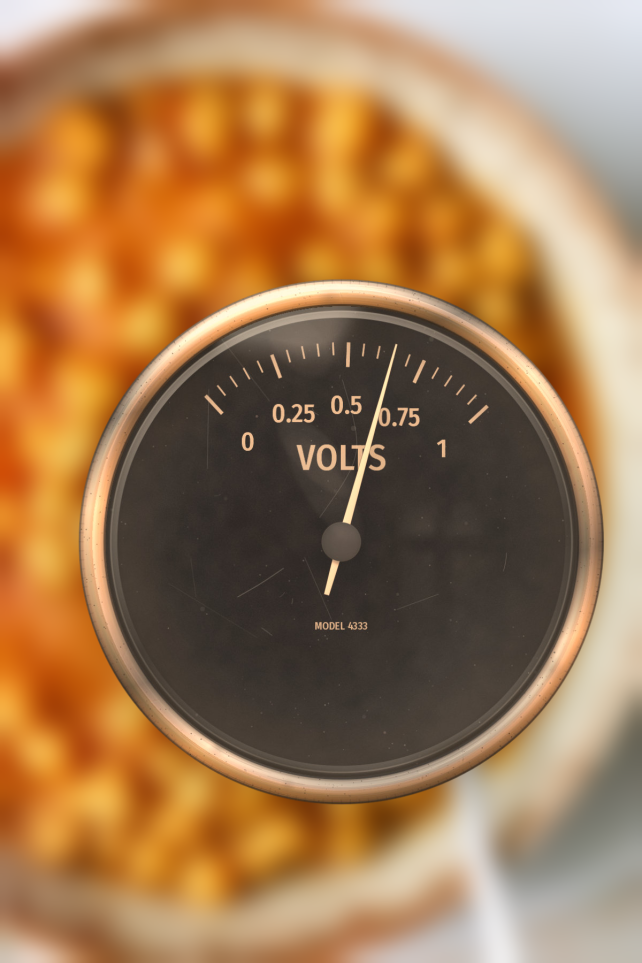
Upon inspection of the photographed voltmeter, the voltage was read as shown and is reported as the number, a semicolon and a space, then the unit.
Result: 0.65; V
